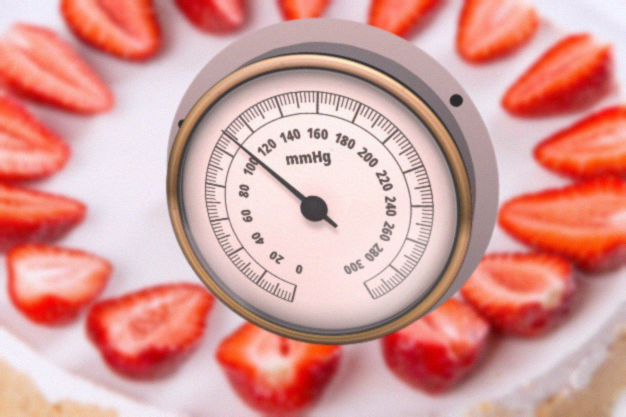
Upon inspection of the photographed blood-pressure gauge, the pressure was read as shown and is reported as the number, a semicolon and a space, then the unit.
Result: 110; mmHg
